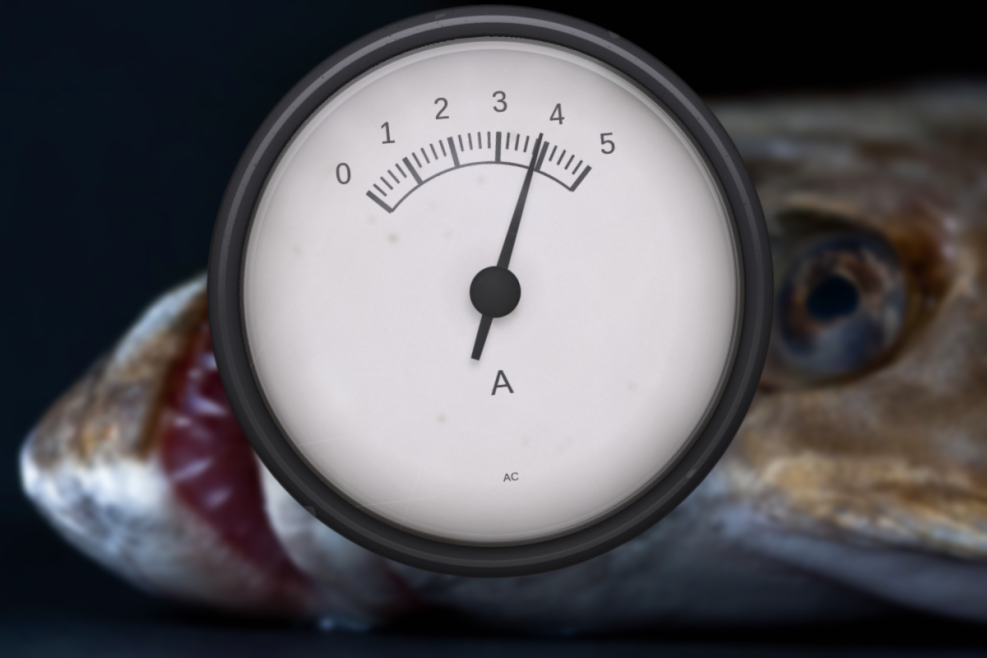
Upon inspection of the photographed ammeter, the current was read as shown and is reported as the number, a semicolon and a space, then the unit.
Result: 3.8; A
